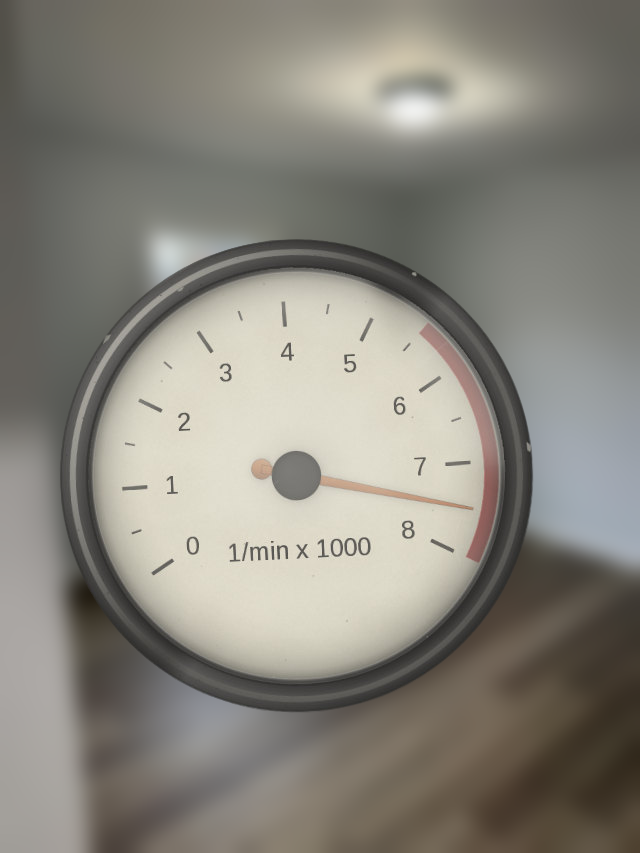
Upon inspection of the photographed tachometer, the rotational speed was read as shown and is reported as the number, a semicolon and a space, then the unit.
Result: 7500; rpm
